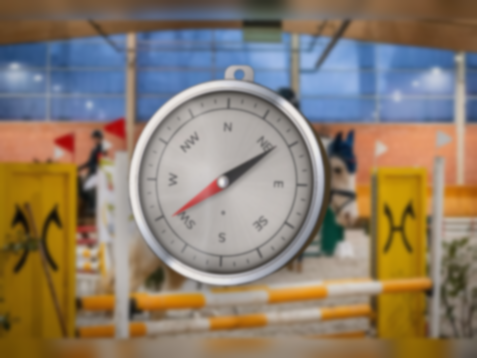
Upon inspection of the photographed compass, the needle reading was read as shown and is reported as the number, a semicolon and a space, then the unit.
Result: 235; °
